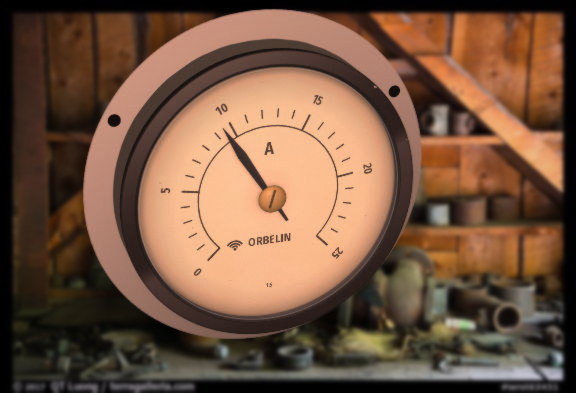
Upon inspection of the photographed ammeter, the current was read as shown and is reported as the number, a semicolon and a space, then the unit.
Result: 9.5; A
